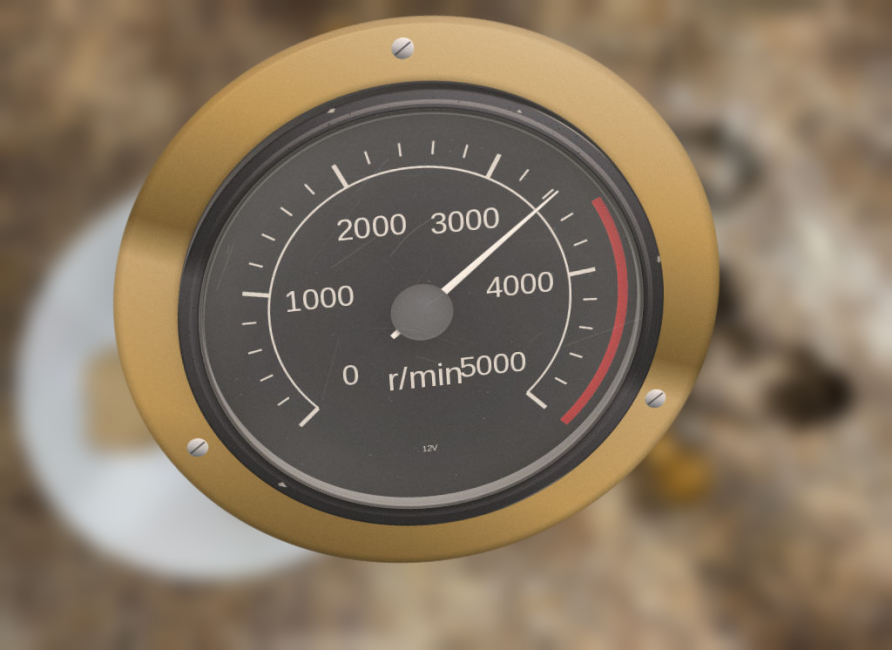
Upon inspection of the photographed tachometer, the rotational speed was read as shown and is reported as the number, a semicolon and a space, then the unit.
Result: 3400; rpm
